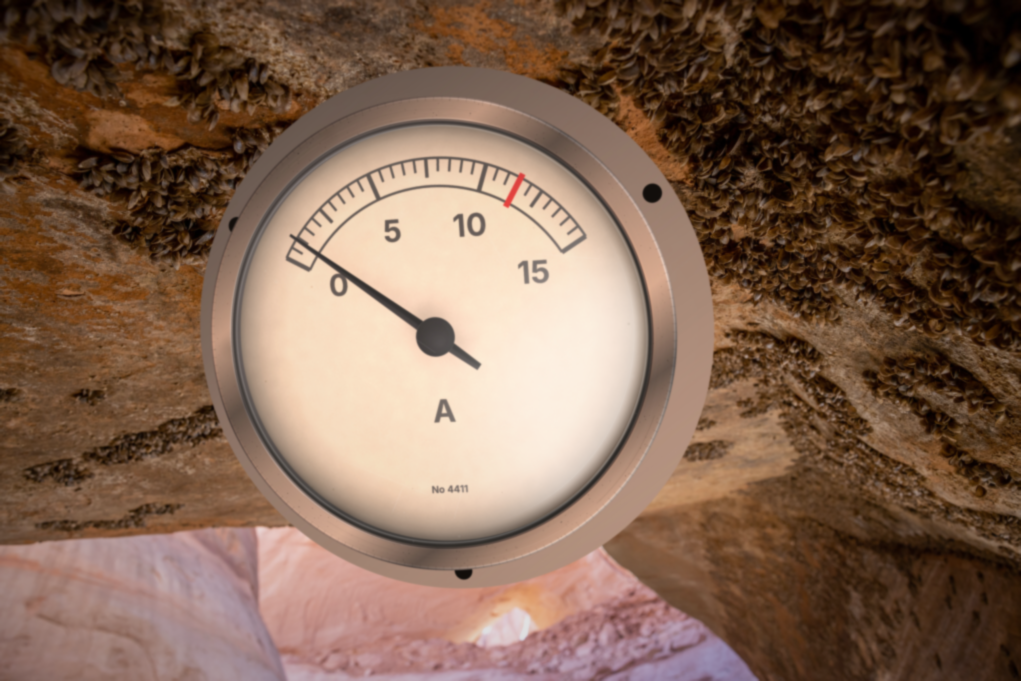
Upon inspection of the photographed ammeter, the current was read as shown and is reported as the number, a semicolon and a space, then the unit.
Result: 1; A
